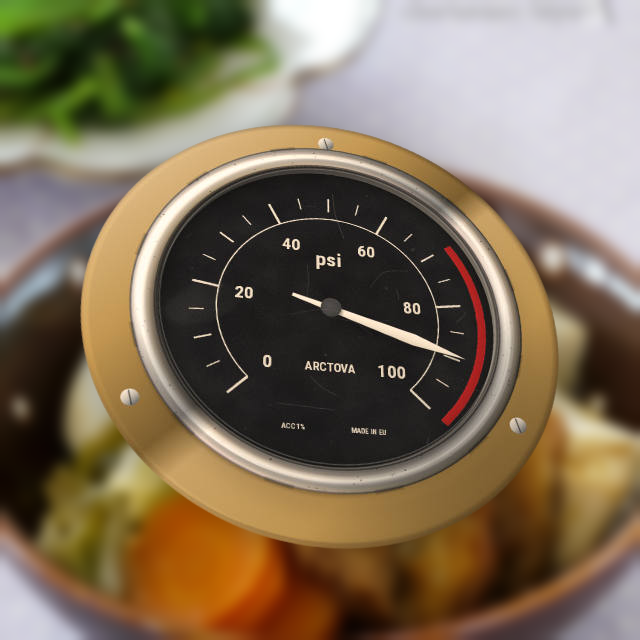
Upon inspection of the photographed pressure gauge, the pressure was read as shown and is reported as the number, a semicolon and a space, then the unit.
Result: 90; psi
